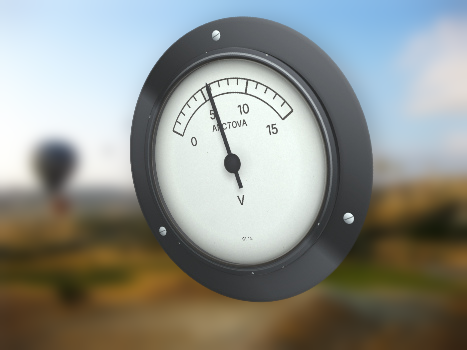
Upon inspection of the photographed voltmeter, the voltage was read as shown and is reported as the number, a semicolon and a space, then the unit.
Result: 6; V
